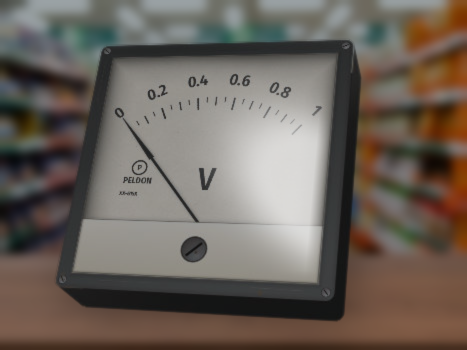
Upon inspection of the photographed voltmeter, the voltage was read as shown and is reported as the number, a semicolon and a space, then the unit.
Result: 0; V
